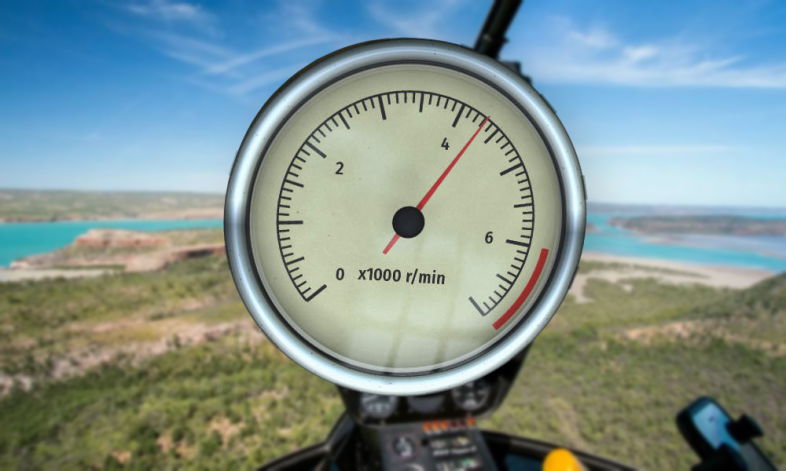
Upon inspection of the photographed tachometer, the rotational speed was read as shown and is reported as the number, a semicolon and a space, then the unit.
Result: 4300; rpm
